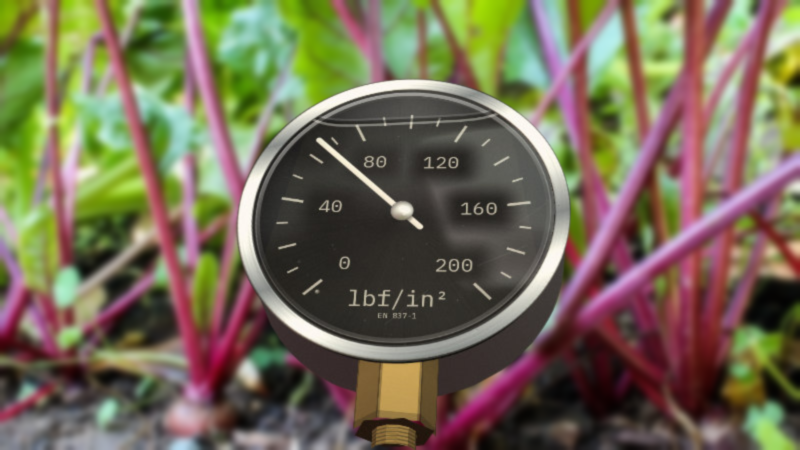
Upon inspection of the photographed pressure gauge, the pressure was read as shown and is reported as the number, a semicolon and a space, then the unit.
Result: 65; psi
